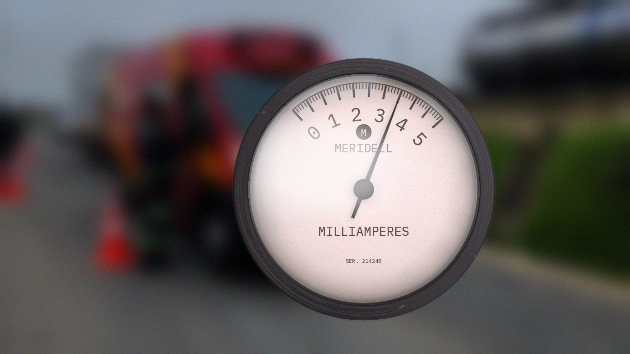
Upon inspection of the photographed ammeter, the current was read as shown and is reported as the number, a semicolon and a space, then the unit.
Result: 3.5; mA
